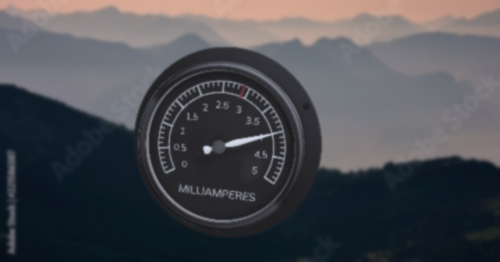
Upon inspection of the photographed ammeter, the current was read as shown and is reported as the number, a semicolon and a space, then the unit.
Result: 4; mA
